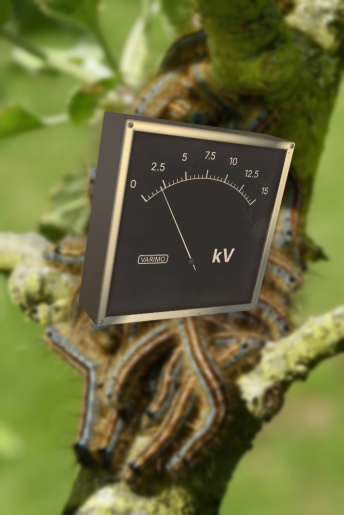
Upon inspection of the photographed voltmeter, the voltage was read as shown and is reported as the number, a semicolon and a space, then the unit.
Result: 2; kV
